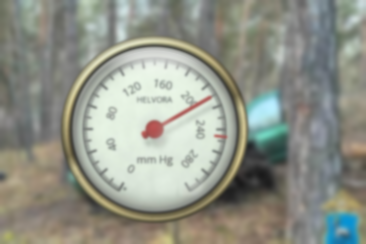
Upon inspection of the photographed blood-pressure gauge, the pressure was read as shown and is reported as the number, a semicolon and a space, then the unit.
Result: 210; mmHg
